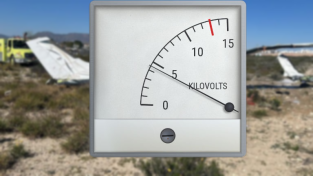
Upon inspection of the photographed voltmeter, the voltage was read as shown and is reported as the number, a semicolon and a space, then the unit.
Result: 4.5; kV
